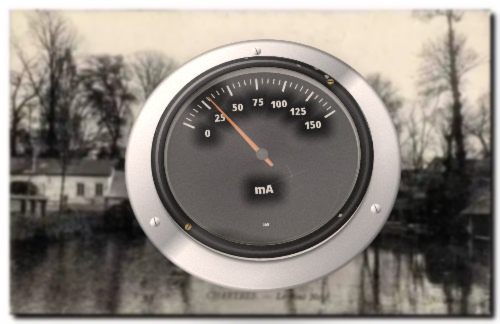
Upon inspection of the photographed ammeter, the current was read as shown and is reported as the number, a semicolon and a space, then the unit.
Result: 30; mA
